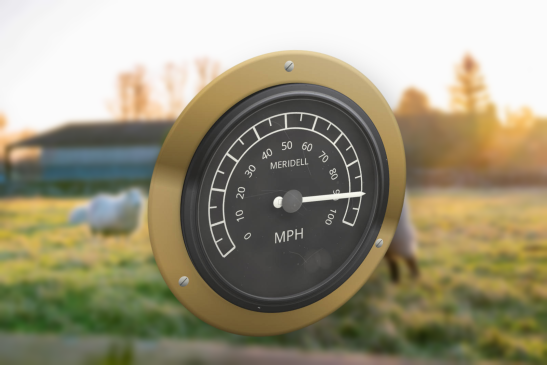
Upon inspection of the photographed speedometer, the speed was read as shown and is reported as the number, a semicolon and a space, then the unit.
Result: 90; mph
